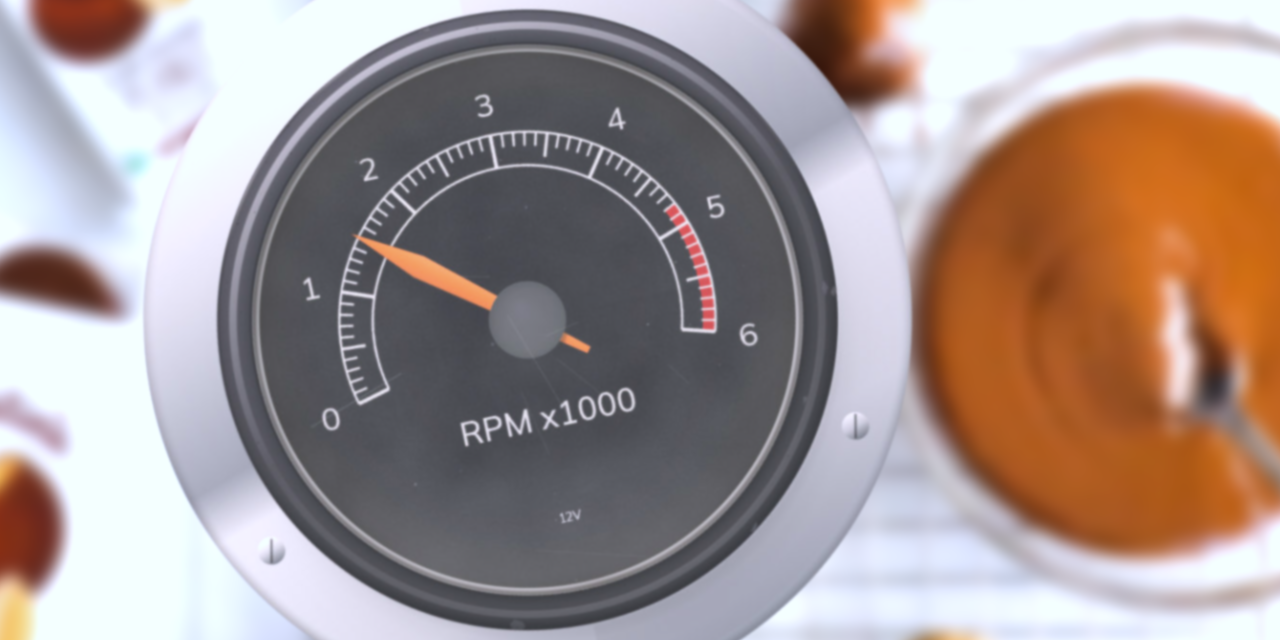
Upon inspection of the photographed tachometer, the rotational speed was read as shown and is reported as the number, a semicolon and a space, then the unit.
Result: 1500; rpm
